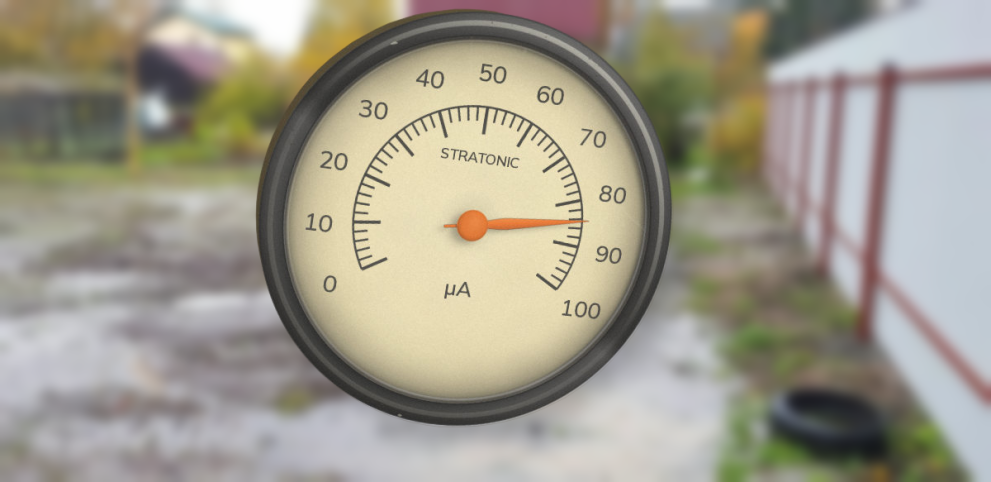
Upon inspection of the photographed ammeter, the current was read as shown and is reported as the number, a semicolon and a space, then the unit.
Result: 84; µA
